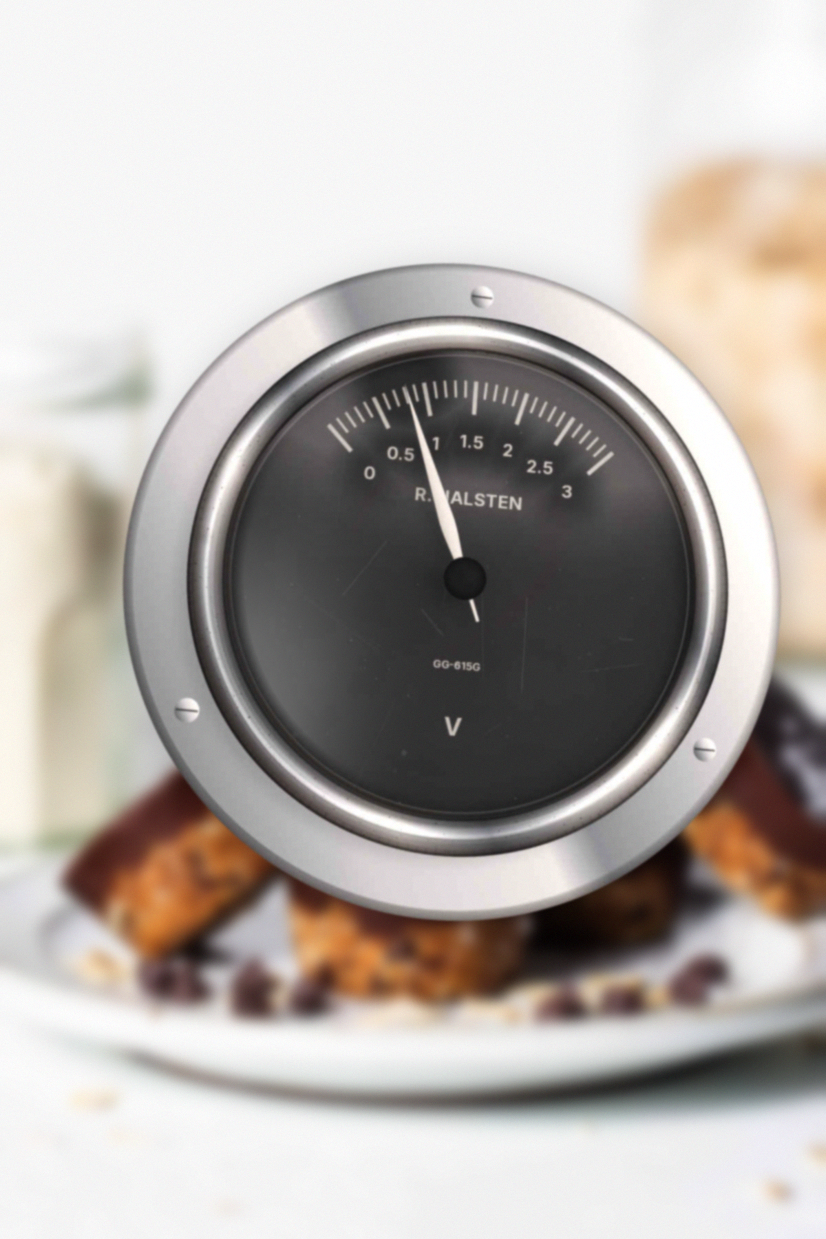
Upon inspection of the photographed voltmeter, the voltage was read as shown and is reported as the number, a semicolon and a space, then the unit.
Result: 0.8; V
